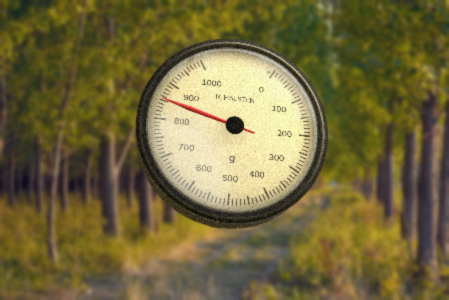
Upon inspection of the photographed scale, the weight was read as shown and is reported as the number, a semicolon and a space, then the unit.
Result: 850; g
